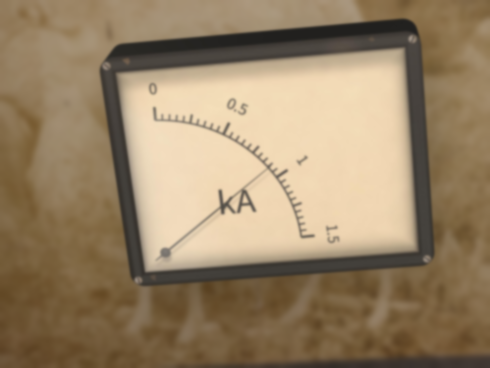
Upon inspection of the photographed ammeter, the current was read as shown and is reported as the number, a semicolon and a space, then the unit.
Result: 0.9; kA
